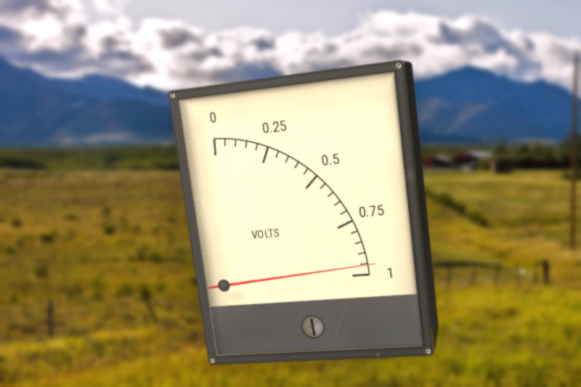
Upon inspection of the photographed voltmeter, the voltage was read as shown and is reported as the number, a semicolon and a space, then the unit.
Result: 0.95; V
